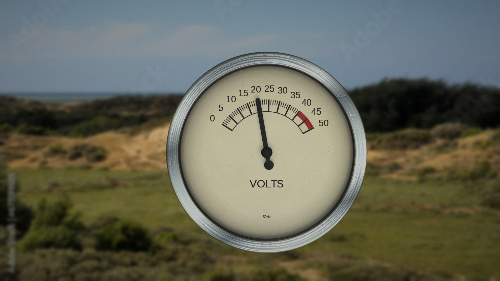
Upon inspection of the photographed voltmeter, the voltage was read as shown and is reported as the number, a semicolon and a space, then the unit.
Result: 20; V
